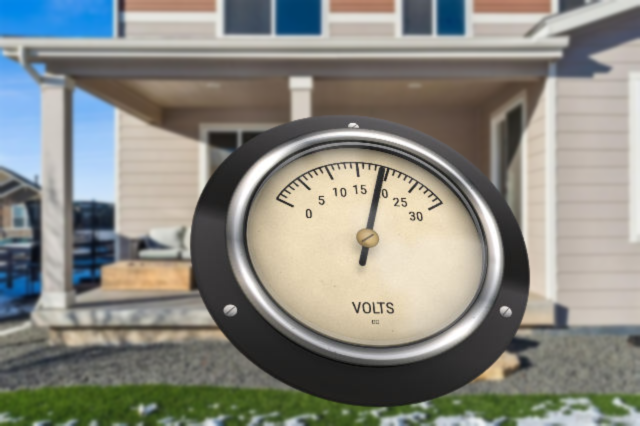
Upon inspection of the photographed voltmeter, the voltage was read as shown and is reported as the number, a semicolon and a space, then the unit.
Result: 19; V
